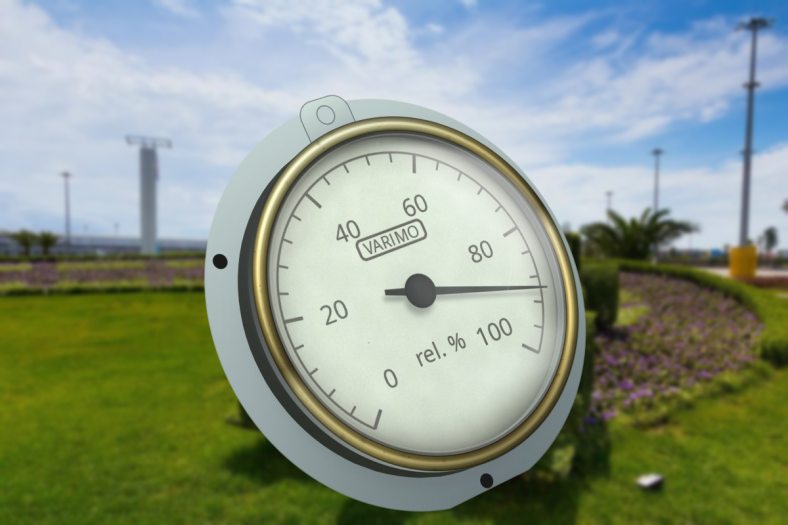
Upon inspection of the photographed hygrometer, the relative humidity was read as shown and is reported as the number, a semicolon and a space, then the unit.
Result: 90; %
